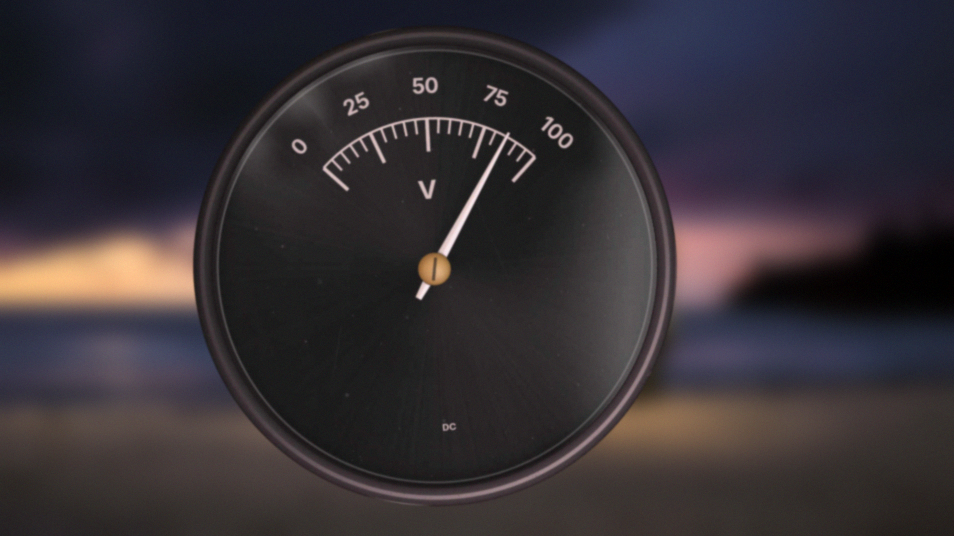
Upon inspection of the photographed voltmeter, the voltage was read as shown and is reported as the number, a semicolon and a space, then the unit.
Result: 85; V
